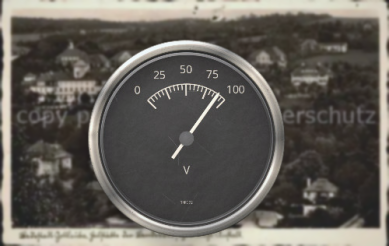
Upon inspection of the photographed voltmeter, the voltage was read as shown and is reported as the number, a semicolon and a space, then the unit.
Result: 90; V
